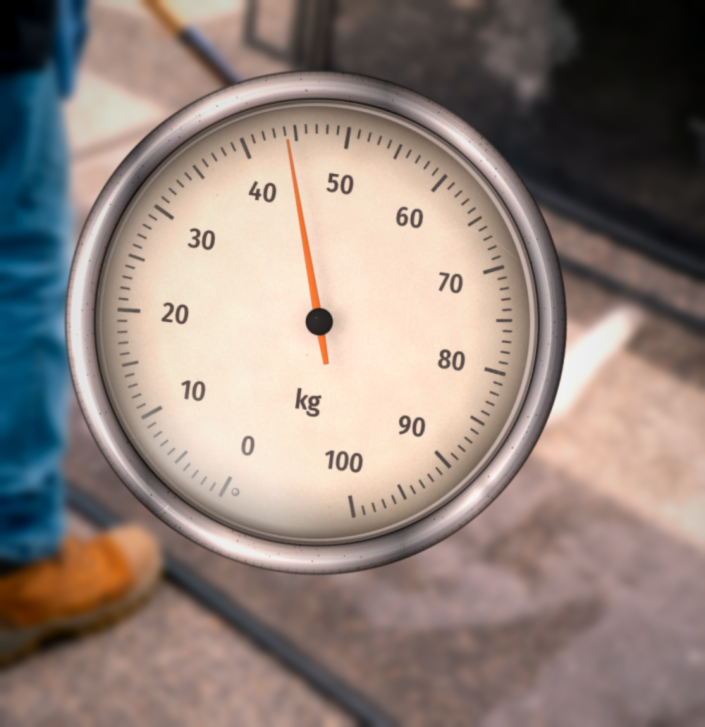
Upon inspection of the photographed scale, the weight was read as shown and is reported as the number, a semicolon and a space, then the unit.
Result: 44; kg
